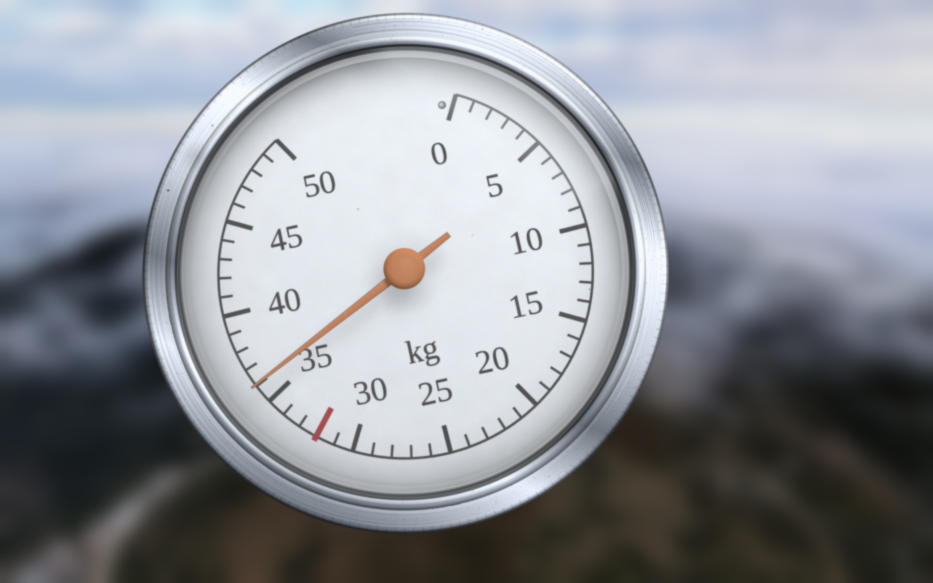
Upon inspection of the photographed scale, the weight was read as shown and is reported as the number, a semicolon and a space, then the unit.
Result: 36; kg
